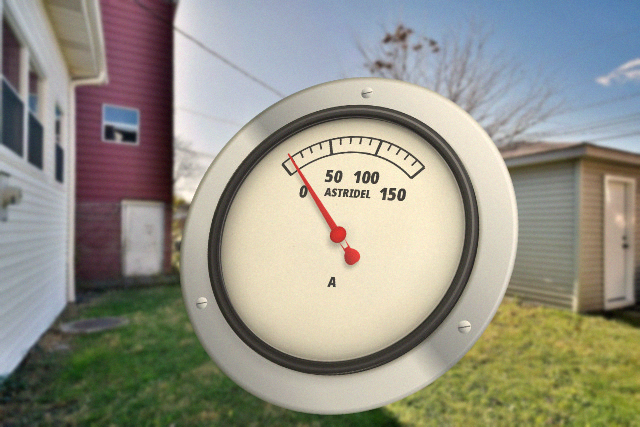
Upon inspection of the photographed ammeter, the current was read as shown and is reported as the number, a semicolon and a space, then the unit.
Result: 10; A
